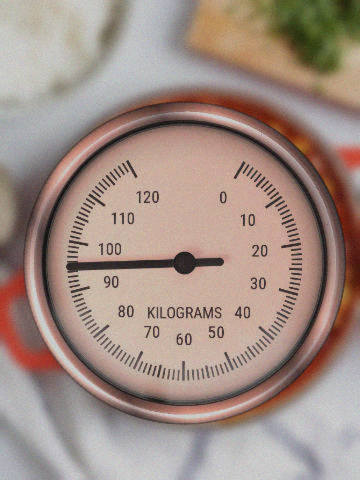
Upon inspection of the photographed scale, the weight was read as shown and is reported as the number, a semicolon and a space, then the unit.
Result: 95; kg
